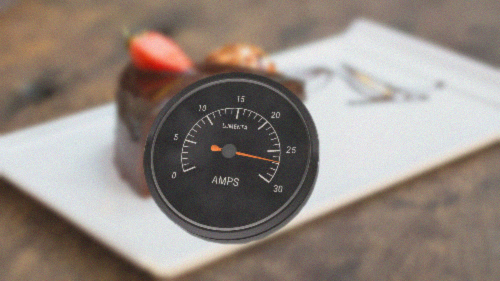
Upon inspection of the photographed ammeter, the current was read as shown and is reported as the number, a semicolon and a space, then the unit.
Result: 27; A
